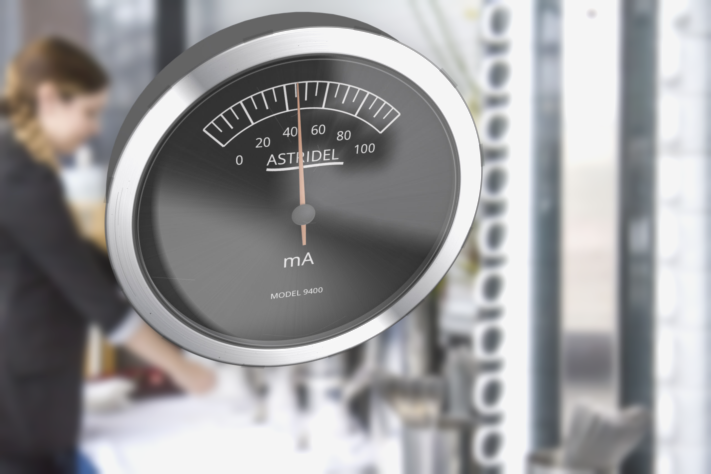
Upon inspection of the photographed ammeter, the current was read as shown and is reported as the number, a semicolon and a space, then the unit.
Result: 45; mA
